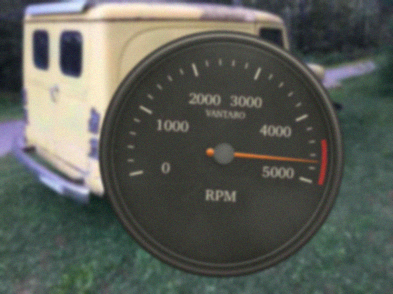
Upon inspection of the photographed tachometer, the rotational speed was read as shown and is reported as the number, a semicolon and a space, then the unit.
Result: 4700; rpm
